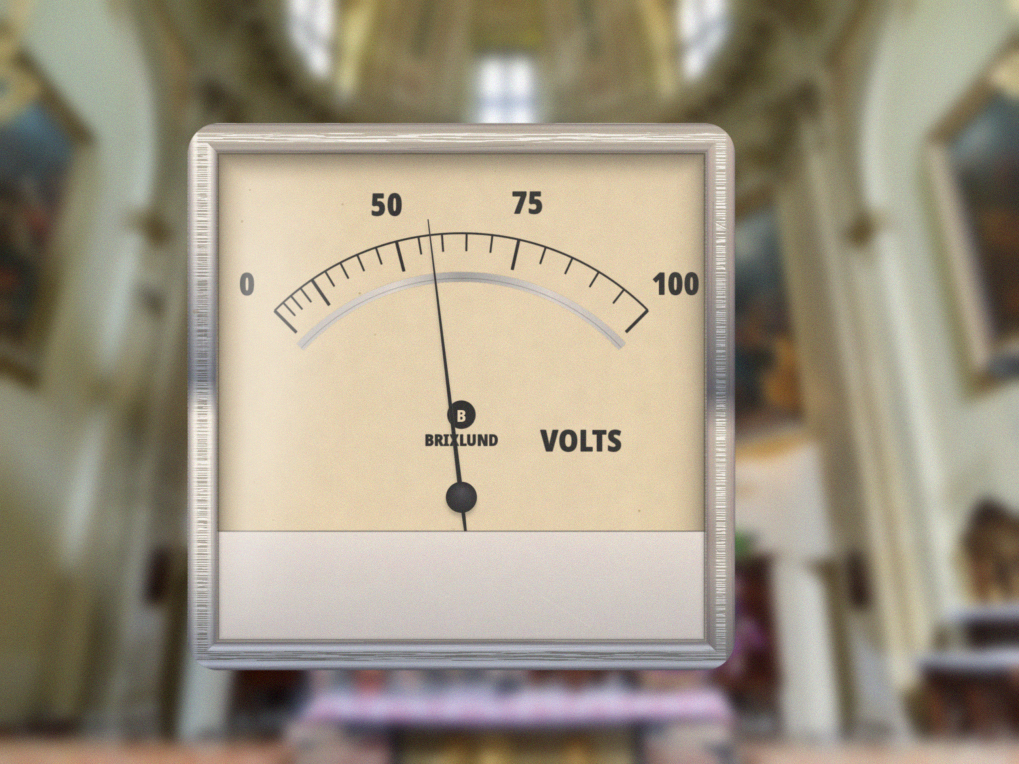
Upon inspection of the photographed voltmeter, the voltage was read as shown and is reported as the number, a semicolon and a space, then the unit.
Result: 57.5; V
